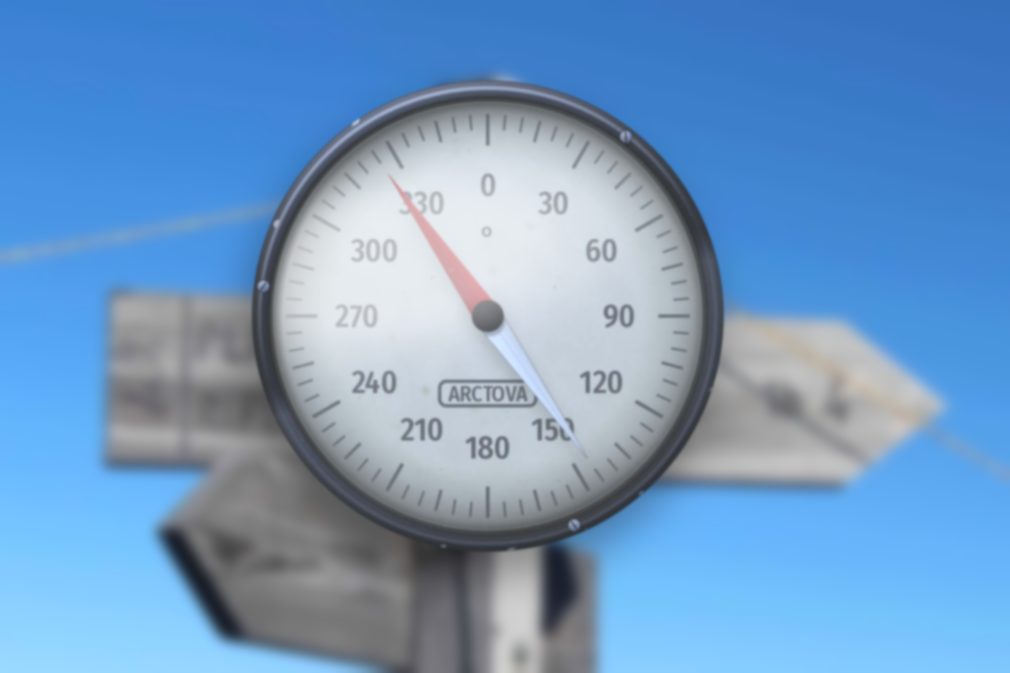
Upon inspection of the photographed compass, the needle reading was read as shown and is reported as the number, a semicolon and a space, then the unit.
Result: 325; °
